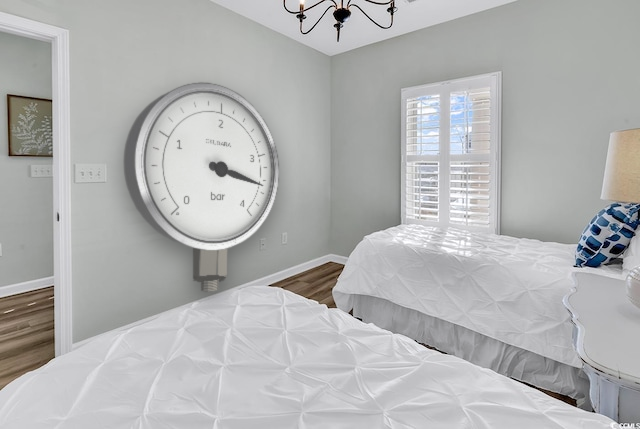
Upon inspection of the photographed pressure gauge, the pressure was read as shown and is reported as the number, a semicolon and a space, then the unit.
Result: 3.5; bar
